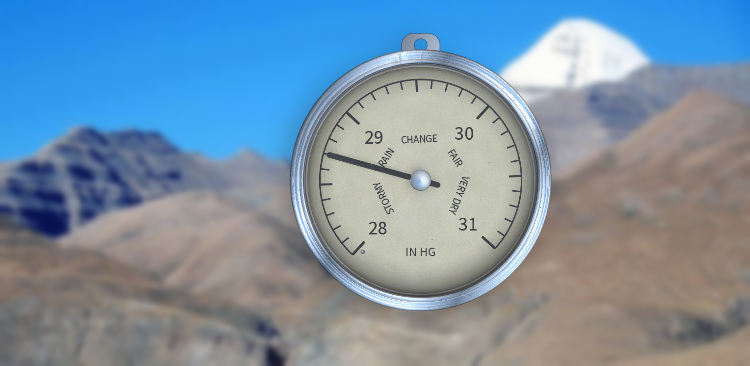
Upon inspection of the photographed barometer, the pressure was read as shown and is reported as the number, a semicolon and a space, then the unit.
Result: 28.7; inHg
